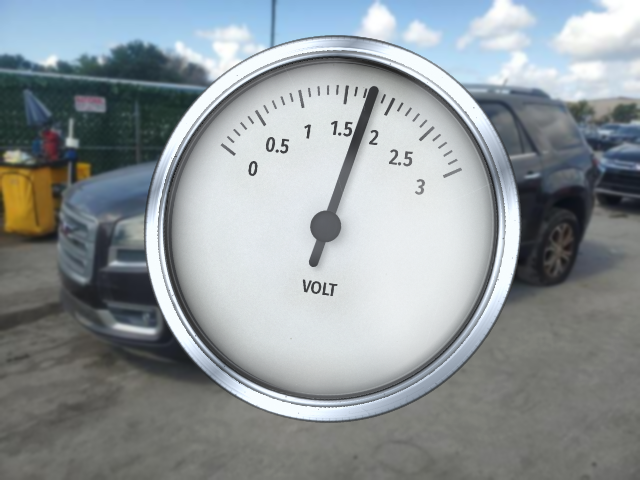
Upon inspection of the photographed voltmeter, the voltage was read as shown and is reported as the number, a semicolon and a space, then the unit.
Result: 1.8; V
